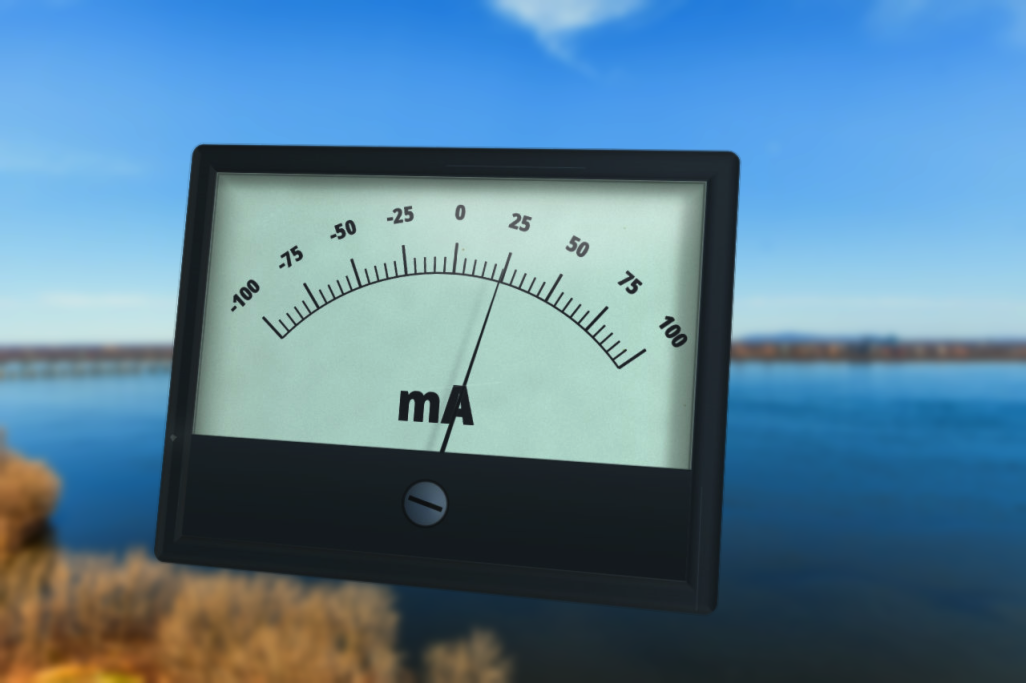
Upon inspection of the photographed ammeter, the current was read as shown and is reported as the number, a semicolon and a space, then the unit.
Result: 25; mA
